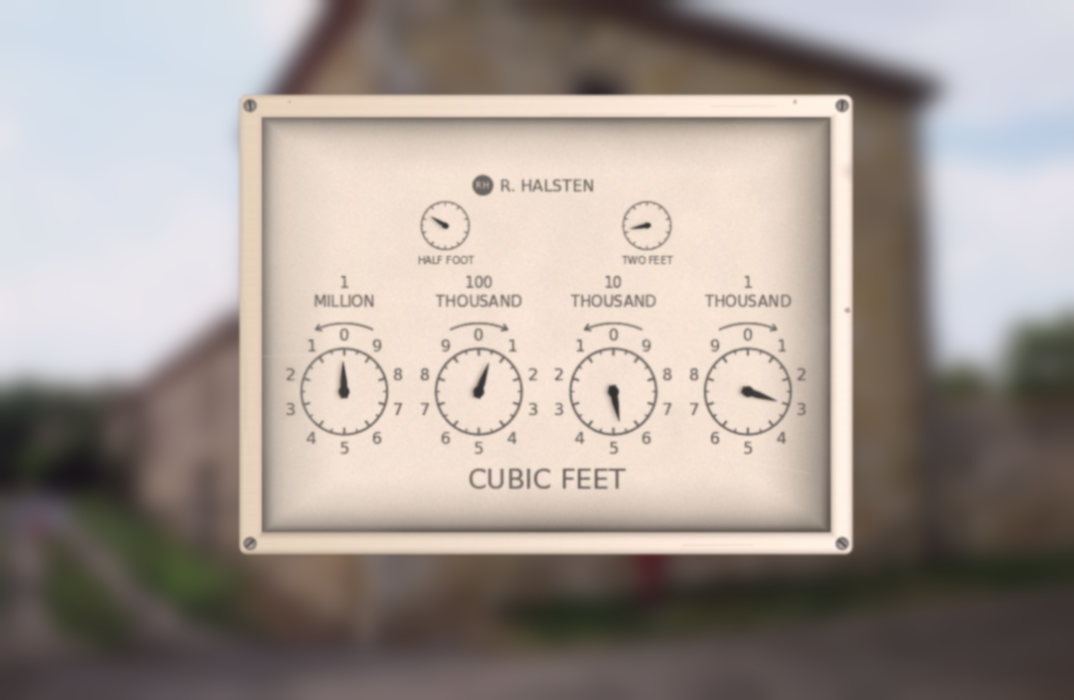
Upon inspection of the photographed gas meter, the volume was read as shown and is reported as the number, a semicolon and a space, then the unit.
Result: 5300; ft³
